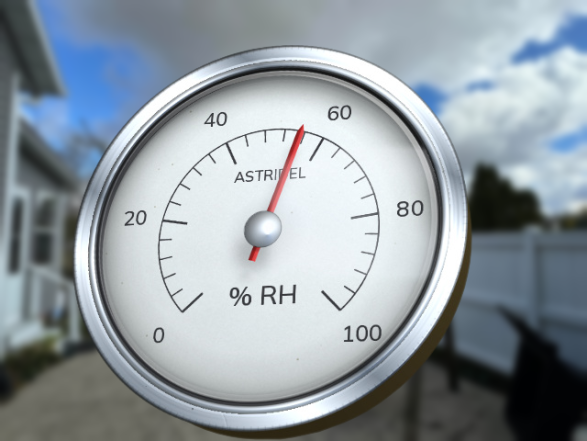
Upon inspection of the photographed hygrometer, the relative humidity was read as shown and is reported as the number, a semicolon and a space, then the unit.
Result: 56; %
